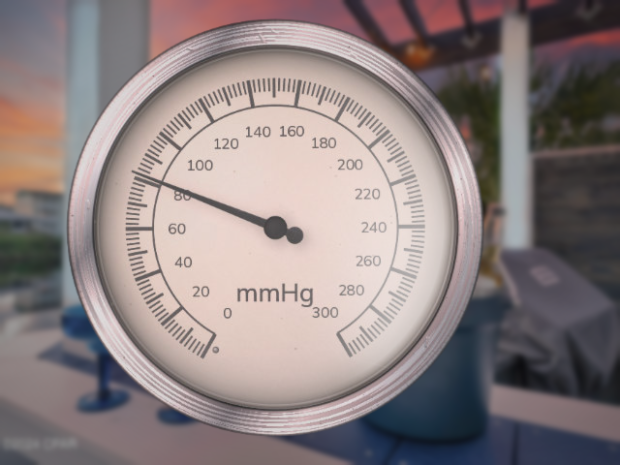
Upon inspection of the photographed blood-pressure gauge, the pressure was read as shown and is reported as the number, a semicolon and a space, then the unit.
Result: 82; mmHg
